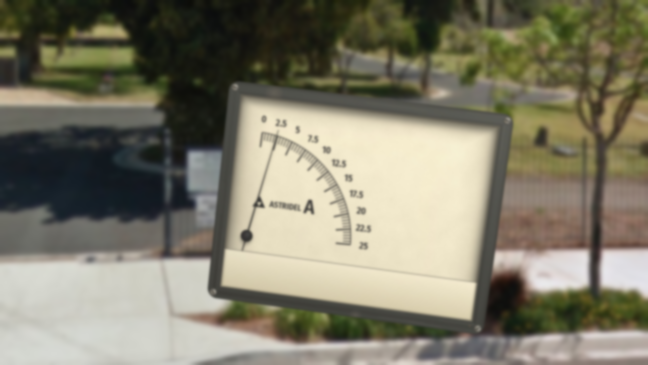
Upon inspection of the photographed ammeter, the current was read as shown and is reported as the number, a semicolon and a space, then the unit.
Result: 2.5; A
